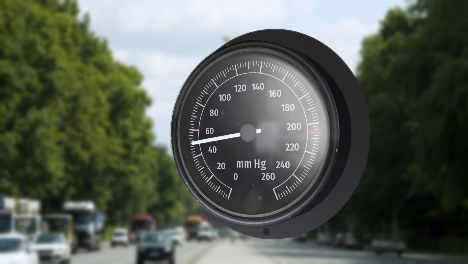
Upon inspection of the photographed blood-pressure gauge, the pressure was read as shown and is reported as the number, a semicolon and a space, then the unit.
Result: 50; mmHg
